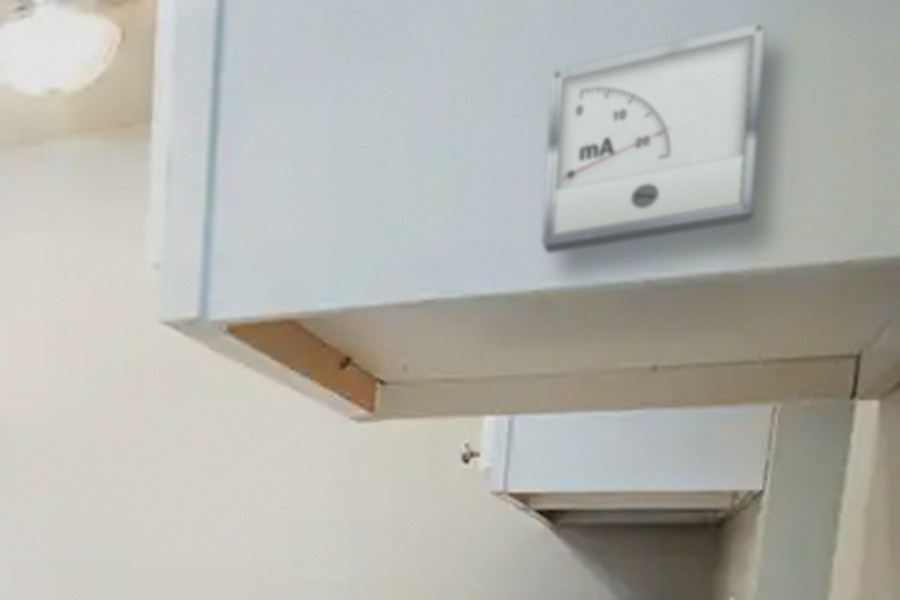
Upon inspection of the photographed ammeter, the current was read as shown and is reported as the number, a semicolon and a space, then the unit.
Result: 20; mA
